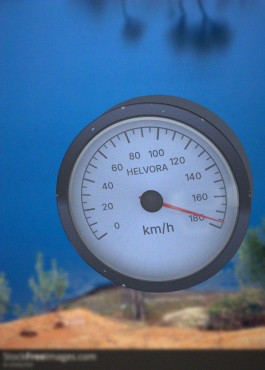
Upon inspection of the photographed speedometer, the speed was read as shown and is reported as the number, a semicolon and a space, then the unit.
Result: 175; km/h
